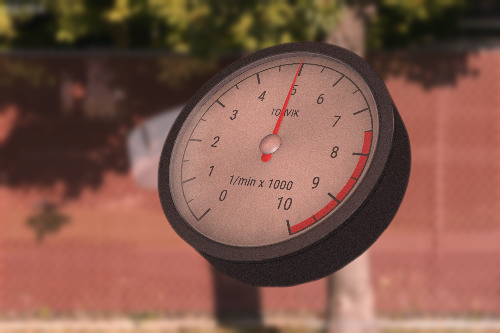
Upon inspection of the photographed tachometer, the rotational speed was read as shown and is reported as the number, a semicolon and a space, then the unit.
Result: 5000; rpm
